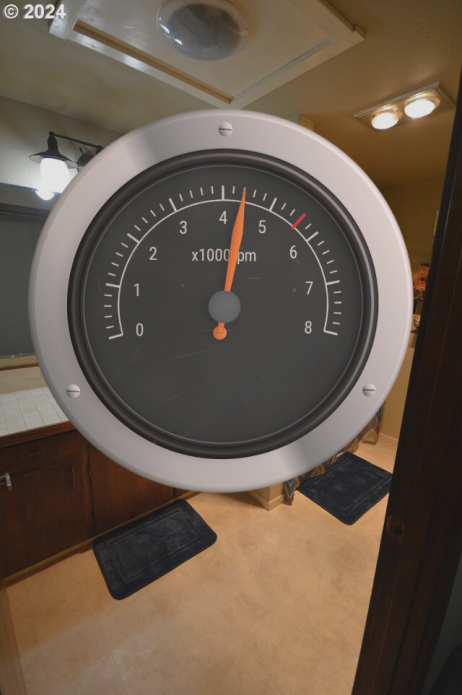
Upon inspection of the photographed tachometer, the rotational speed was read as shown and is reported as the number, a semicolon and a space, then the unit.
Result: 4400; rpm
